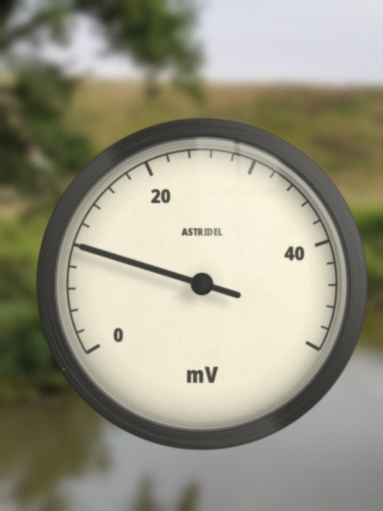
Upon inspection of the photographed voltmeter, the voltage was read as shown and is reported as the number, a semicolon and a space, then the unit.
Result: 10; mV
